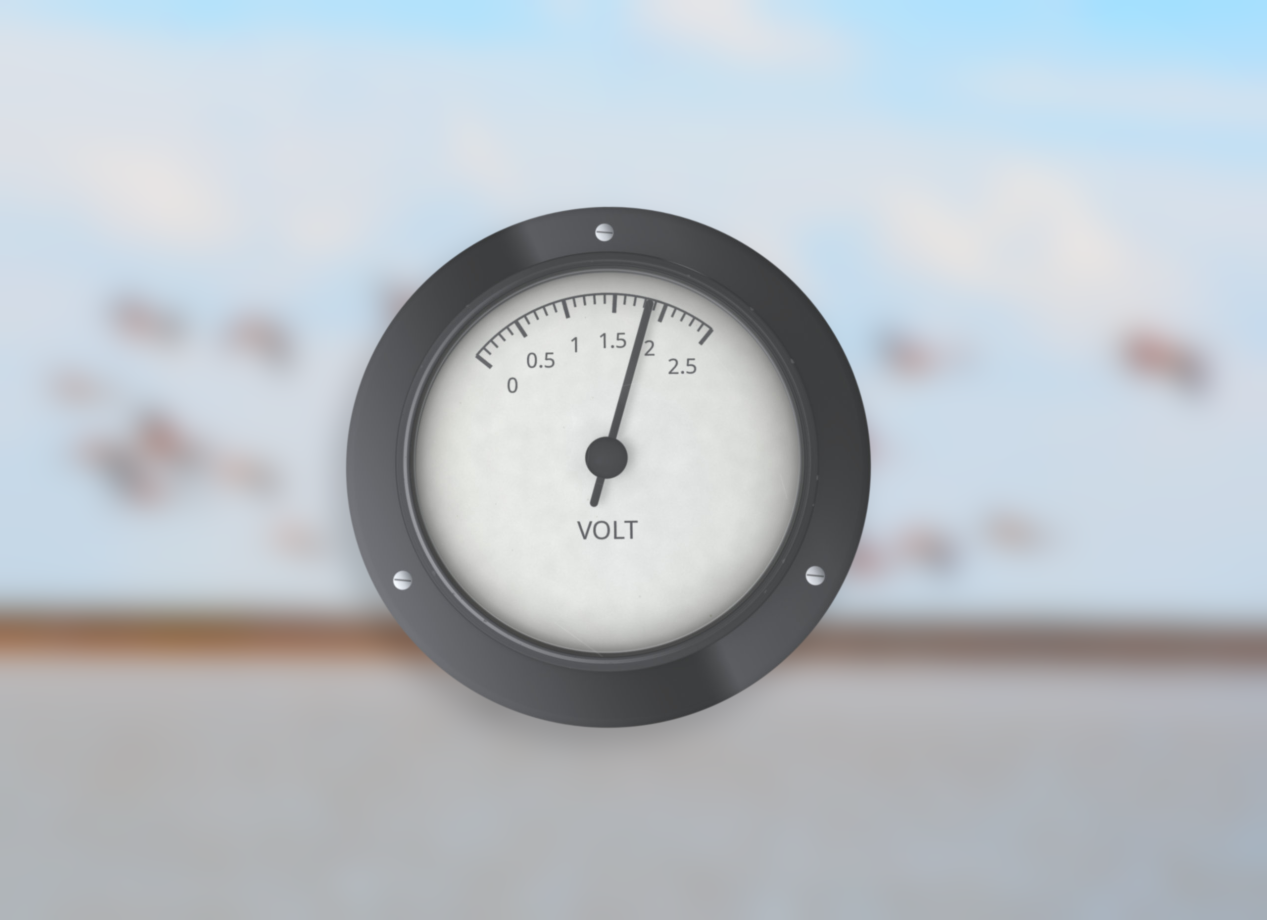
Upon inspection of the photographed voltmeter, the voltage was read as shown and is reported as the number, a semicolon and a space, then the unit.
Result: 1.85; V
